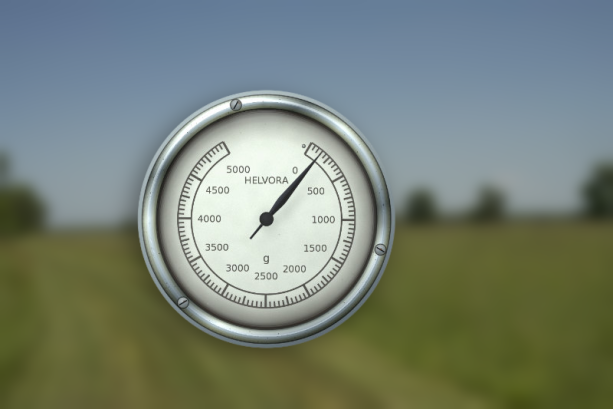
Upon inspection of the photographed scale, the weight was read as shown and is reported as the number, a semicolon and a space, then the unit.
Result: 150; g
